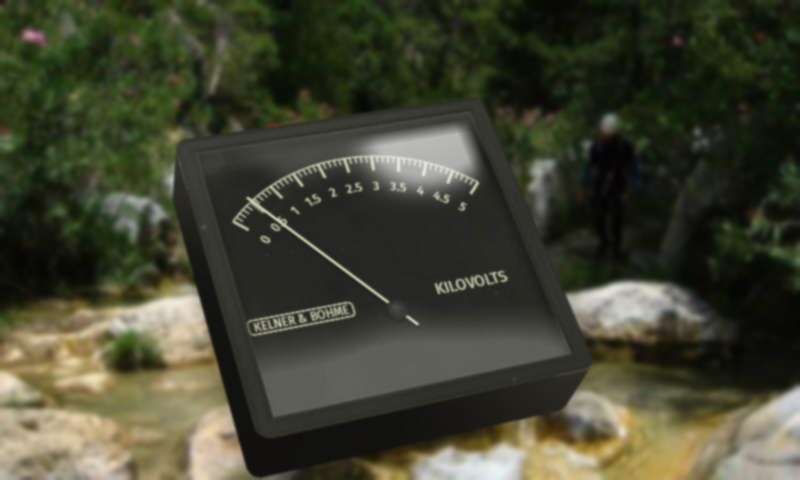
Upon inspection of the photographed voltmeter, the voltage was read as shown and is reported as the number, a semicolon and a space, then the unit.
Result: 0.5; kV
